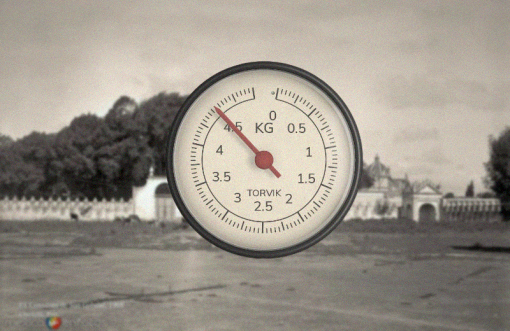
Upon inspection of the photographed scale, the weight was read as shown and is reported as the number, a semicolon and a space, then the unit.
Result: 4.5; kg
